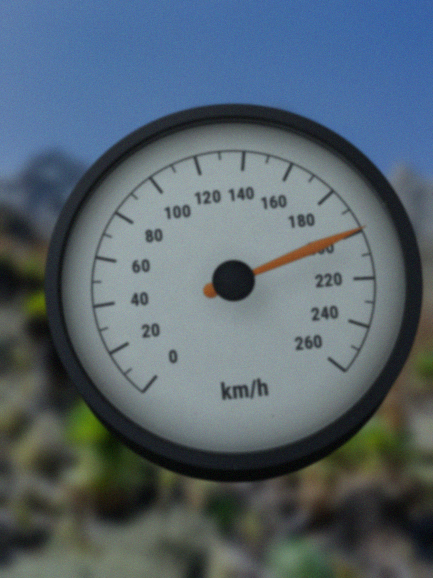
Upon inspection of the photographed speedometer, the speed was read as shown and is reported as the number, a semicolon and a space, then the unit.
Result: 200; km/h
